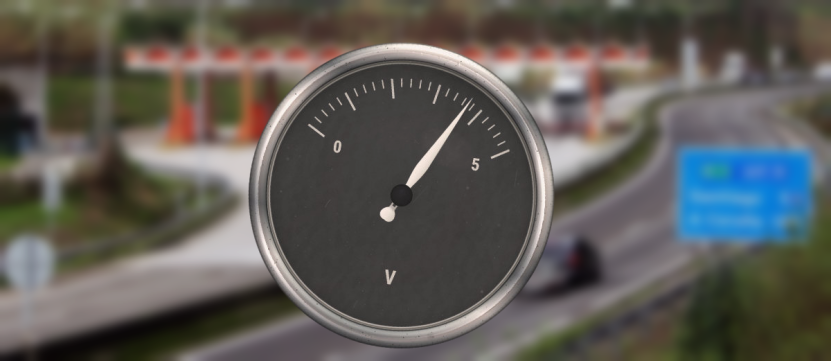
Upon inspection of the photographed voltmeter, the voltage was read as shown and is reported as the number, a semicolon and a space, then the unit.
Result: 3.7; V
